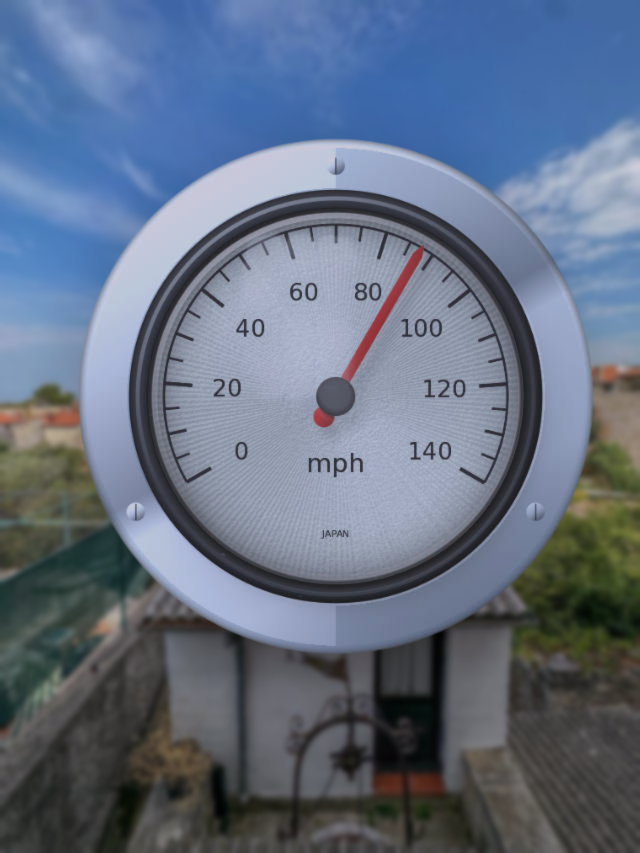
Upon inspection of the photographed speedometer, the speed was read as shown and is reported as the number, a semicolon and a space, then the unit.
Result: 87.5; mph
